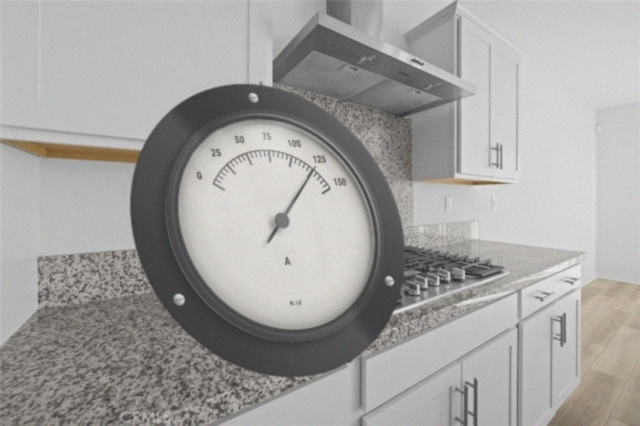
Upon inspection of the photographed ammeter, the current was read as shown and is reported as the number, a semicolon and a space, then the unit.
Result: 125; A
